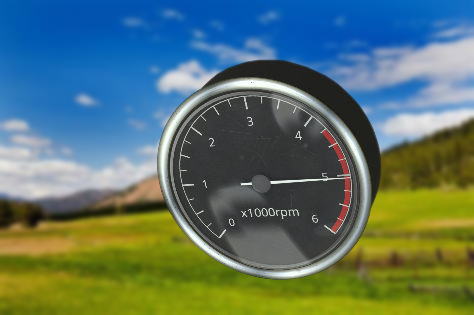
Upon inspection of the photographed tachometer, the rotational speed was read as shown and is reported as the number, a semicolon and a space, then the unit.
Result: 5000; rpm
